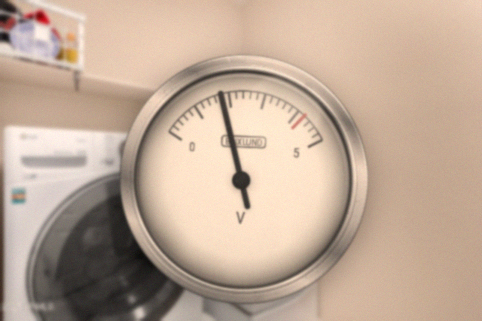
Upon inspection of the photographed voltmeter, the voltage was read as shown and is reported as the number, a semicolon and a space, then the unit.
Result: 1.8; V
